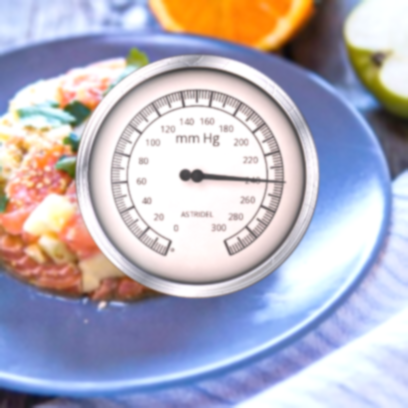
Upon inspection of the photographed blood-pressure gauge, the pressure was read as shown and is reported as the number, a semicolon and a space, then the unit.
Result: 240; mmHg
